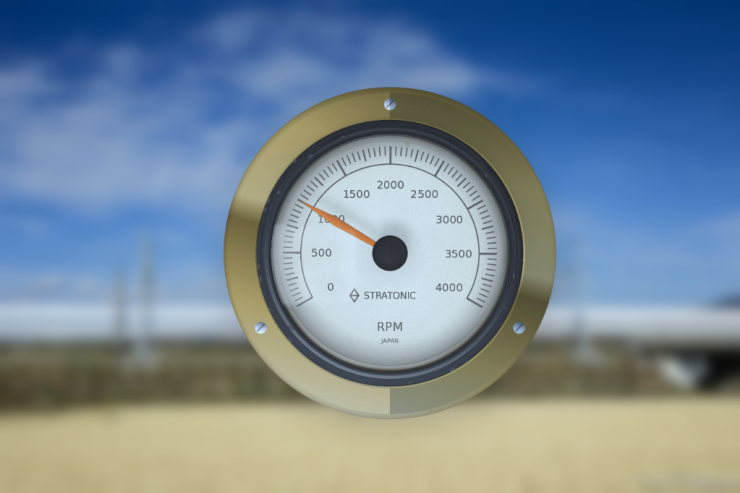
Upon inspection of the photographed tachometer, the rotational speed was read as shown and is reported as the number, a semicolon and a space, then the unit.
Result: 1000; rpm
